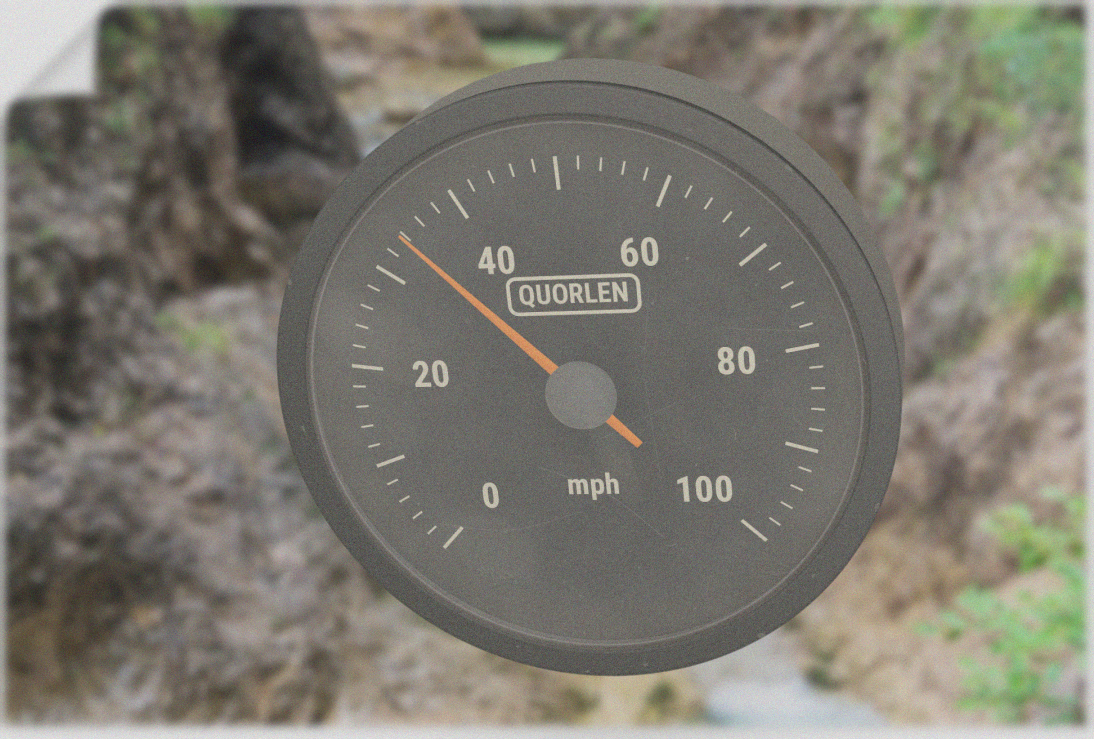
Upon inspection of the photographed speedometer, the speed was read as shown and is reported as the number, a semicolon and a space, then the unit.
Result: 34; mph
